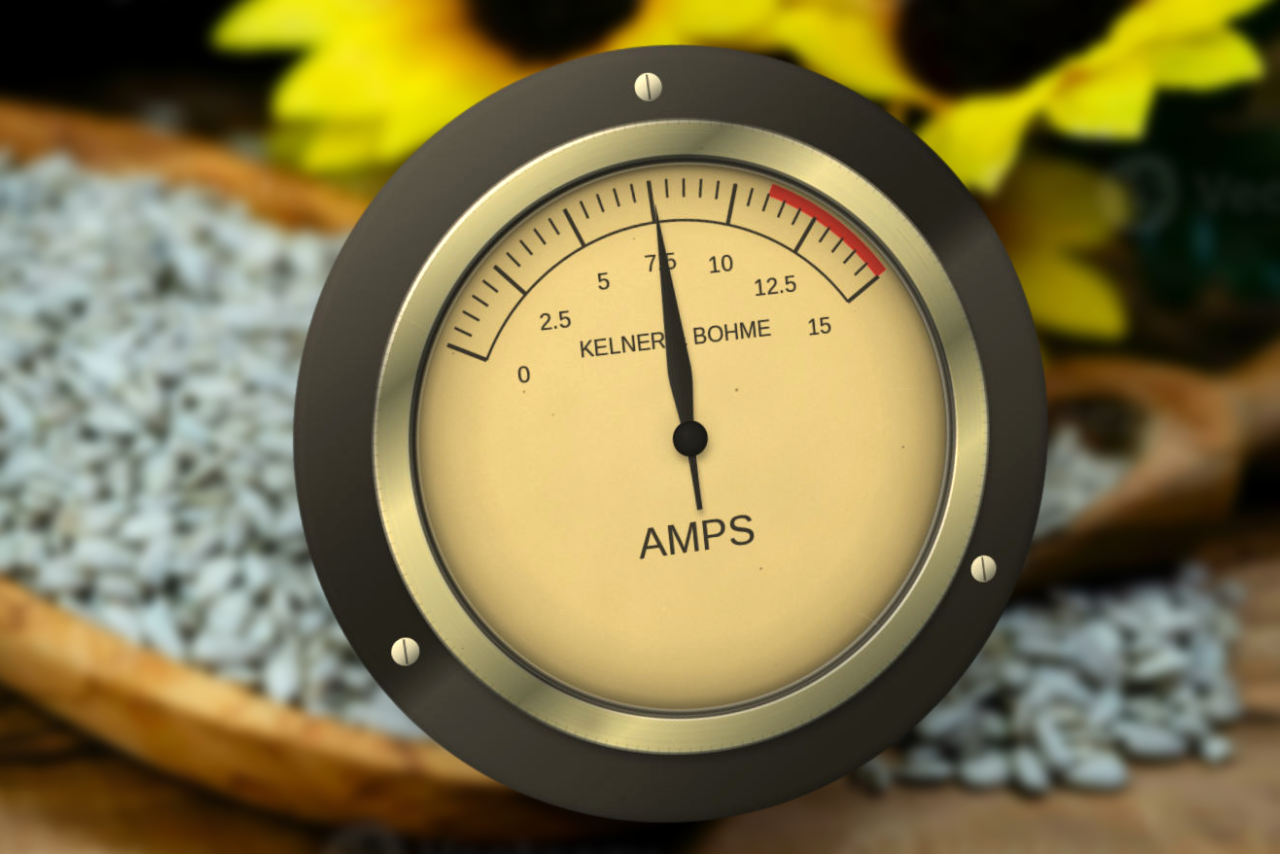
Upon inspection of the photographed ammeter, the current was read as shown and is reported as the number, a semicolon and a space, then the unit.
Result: 7.5; A
